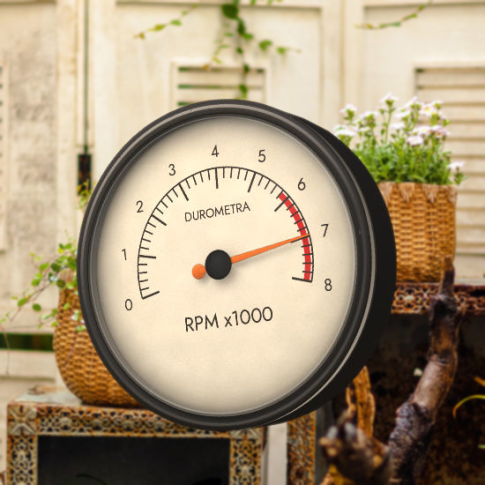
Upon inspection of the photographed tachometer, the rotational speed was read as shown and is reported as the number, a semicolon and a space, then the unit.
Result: 7000; rpm
